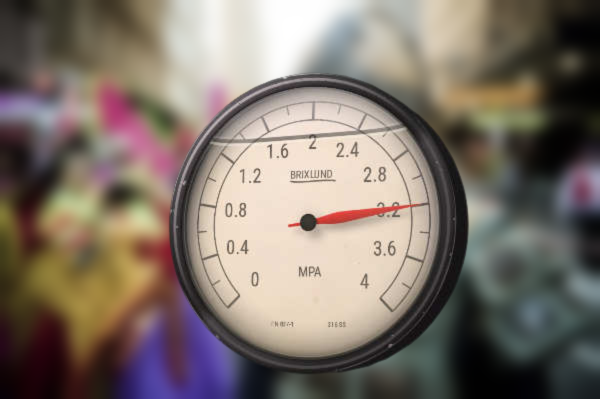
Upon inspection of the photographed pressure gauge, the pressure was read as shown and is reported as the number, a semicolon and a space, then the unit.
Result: 3.2; MPa
